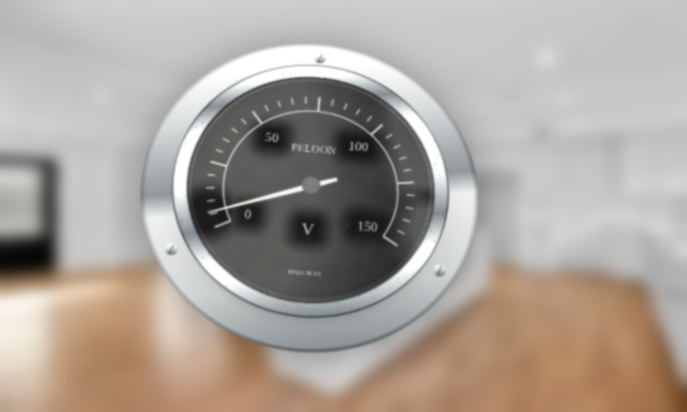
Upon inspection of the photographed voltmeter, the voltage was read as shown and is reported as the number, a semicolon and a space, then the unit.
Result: 5; V
